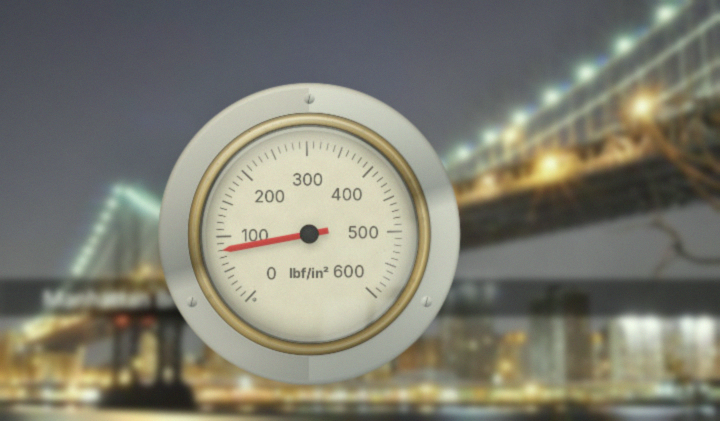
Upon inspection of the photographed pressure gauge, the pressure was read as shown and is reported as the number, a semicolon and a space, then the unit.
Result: 80; psi
